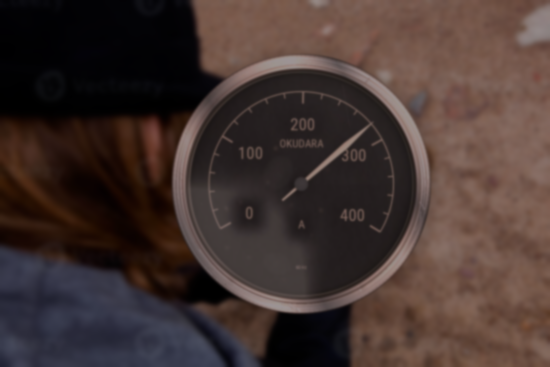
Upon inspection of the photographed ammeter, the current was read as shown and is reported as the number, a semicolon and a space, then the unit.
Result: 280; A
